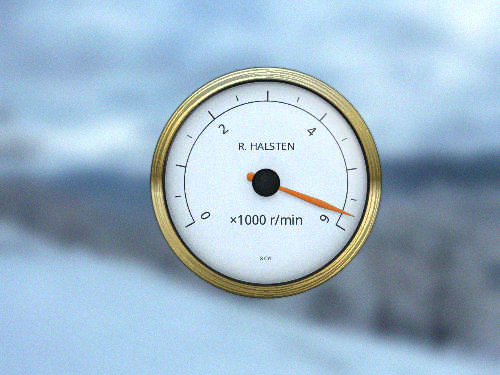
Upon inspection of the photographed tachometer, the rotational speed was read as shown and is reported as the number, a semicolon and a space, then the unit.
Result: 5750; rpm
